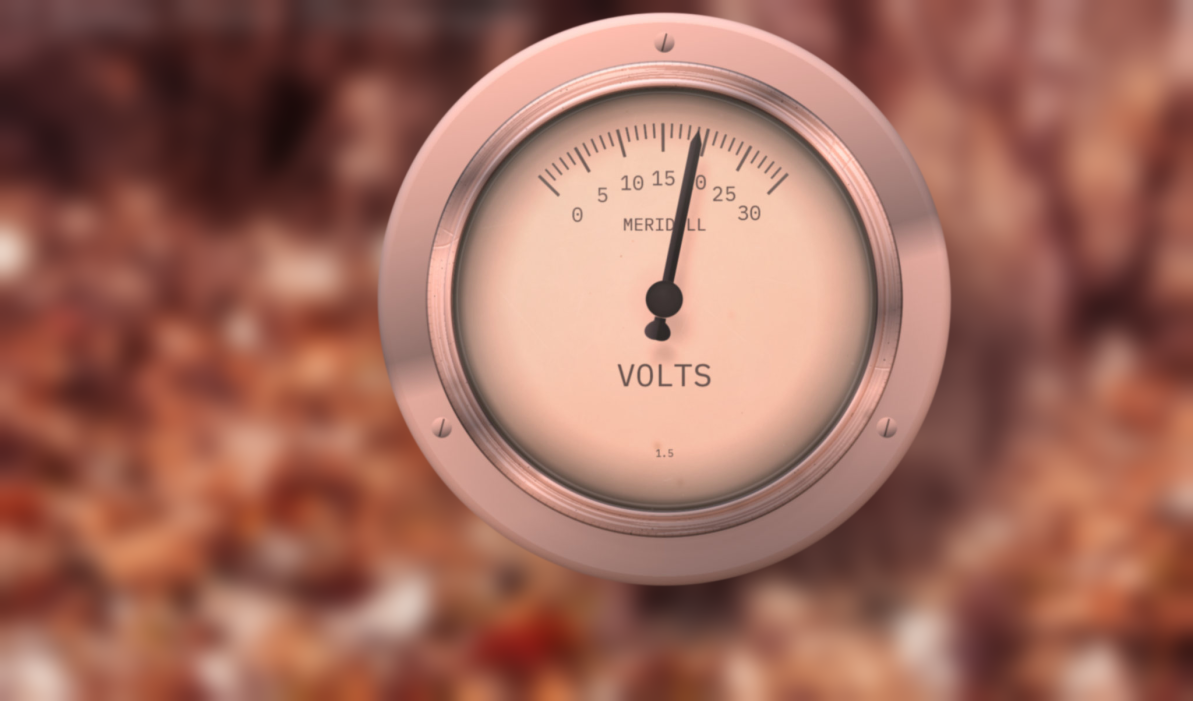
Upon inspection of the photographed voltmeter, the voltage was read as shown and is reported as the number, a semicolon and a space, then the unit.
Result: 19; V
